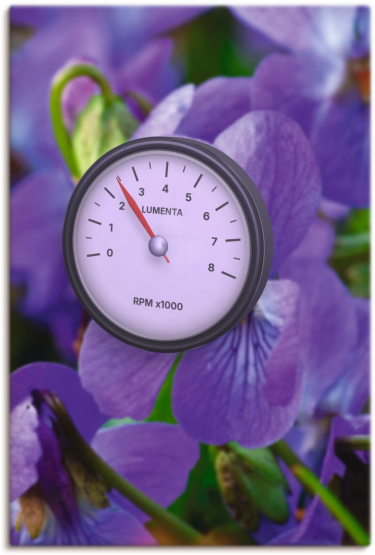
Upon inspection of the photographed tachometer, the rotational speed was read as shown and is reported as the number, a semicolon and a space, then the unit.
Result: 2500; rpm
